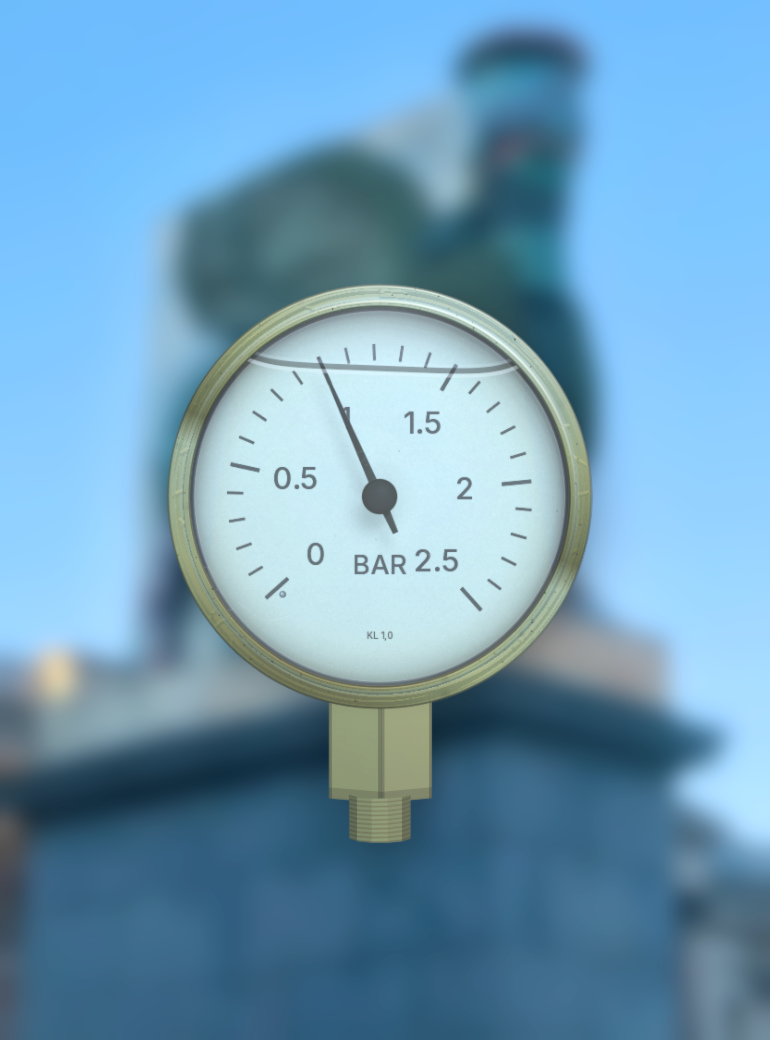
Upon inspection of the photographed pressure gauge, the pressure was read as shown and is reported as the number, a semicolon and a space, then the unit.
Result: 1; bar
